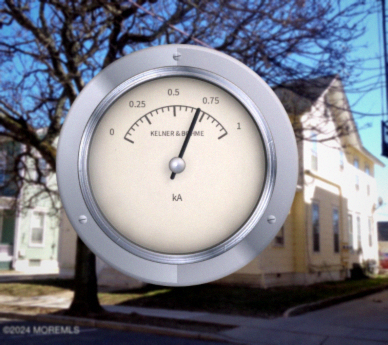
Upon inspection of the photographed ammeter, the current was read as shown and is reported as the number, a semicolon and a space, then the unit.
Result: 0.7; kA
